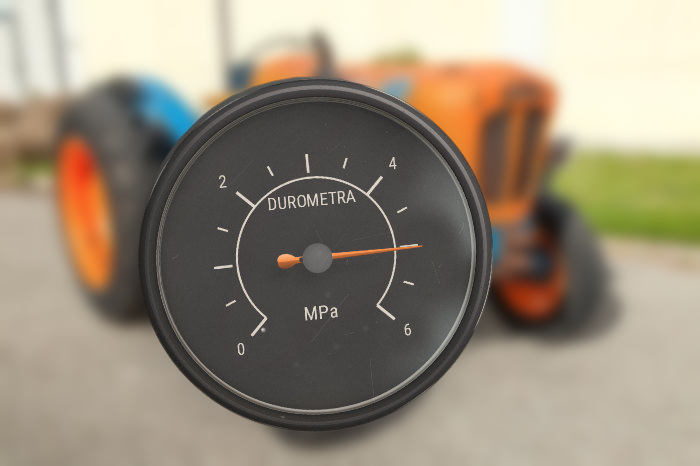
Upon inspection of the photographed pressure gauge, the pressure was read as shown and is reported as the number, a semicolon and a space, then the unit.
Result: 5; MPa
